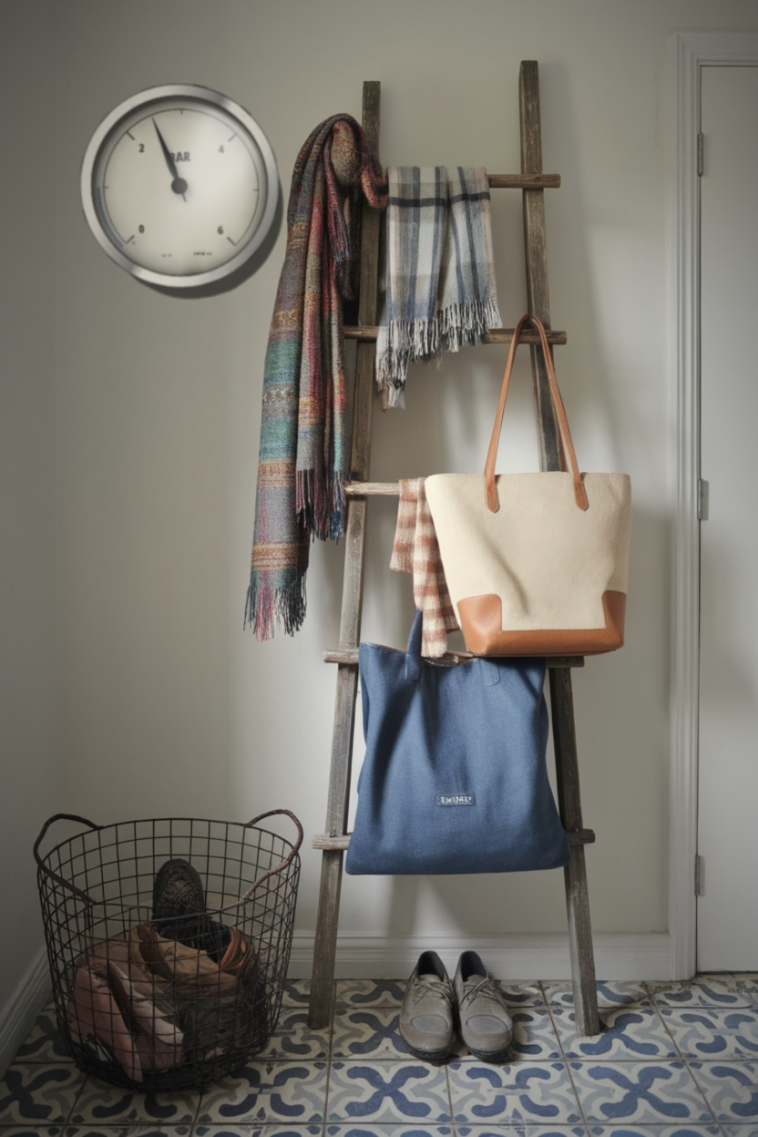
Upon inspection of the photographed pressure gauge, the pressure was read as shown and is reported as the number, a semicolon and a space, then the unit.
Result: 2.5; bar
